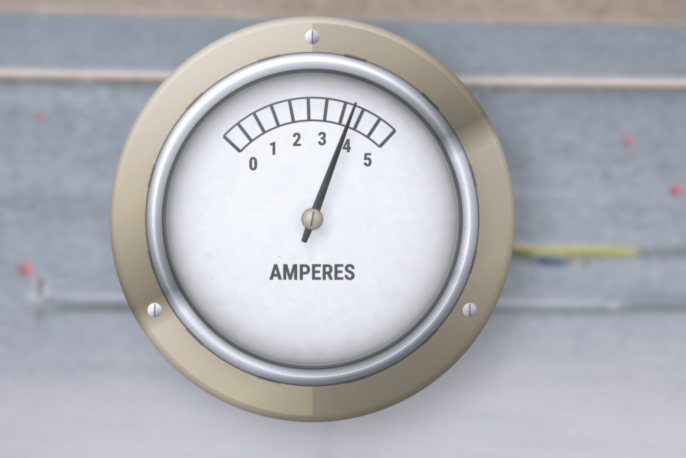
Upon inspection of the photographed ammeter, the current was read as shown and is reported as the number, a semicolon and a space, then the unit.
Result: 3.75; A
